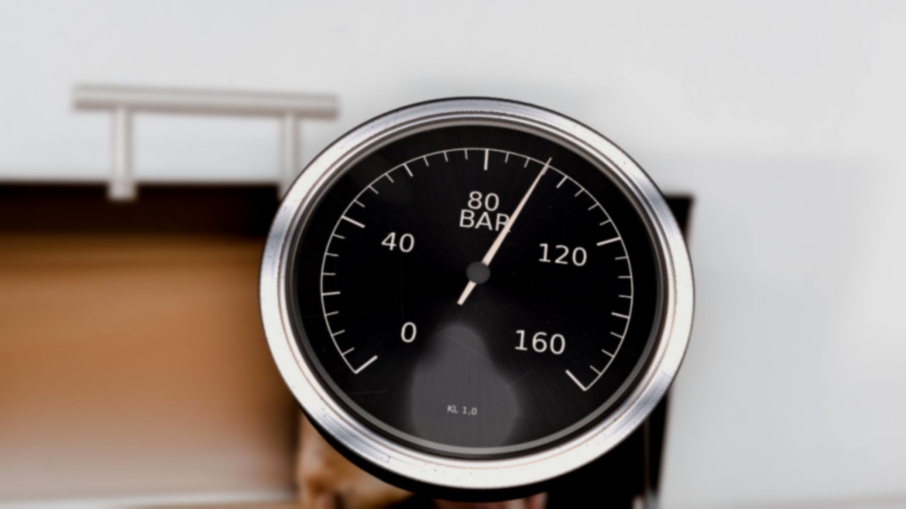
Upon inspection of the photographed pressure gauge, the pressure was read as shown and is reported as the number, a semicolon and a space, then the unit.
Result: 95; bar
